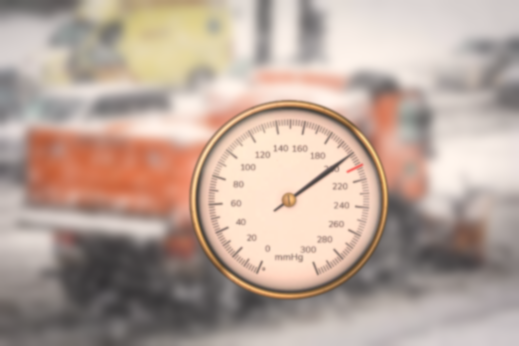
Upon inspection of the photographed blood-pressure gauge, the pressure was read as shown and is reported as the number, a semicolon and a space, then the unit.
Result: 200; mmHg
